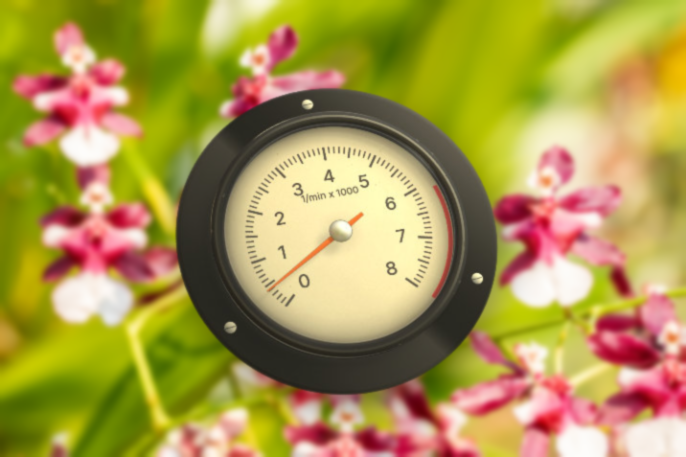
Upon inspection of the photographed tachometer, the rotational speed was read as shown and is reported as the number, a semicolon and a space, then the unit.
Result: 400; rpm
